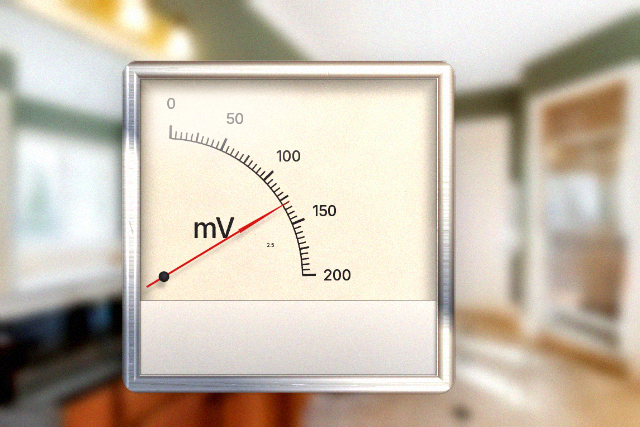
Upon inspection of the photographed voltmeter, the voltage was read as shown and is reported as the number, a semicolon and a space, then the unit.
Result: 130; mV
